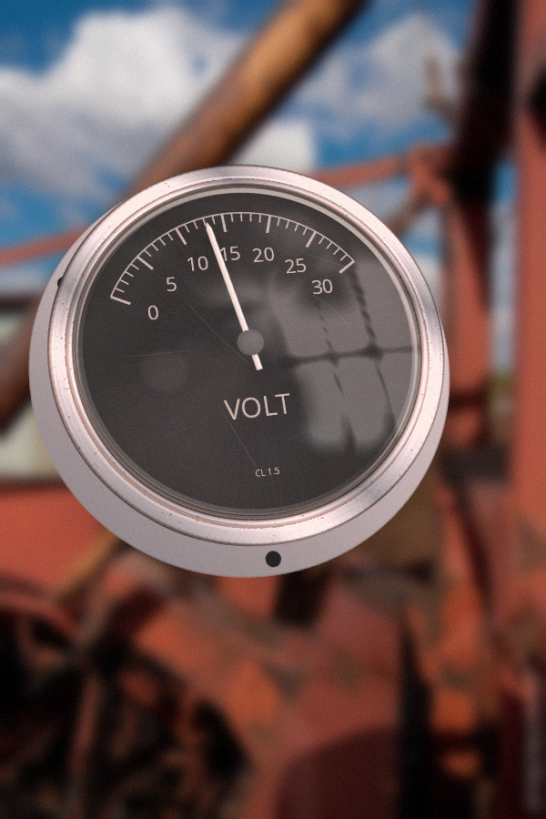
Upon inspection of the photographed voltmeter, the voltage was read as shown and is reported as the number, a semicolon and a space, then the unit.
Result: 13; V
